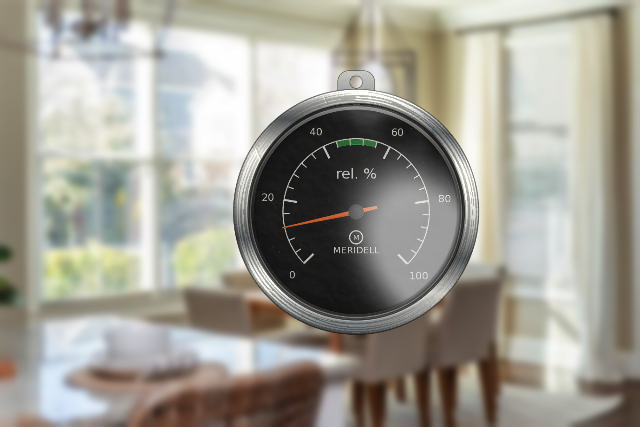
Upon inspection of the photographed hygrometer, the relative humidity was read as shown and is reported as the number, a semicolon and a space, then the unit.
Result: 12; %
